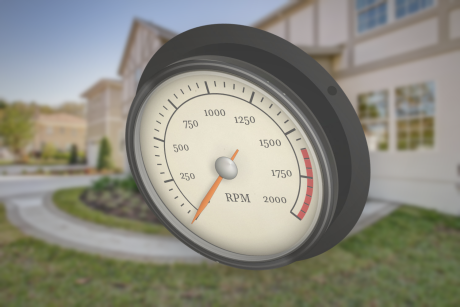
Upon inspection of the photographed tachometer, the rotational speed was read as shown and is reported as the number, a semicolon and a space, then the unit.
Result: 0; rpm
